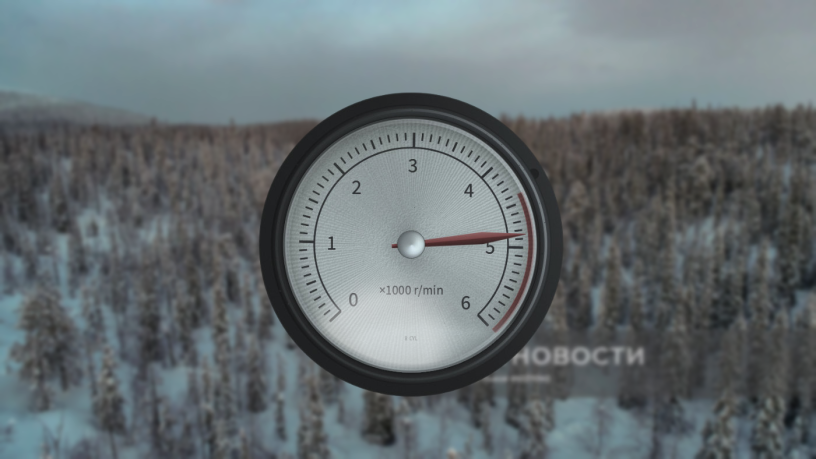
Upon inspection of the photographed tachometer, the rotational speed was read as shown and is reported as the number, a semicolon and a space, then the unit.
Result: 4850; rpm
